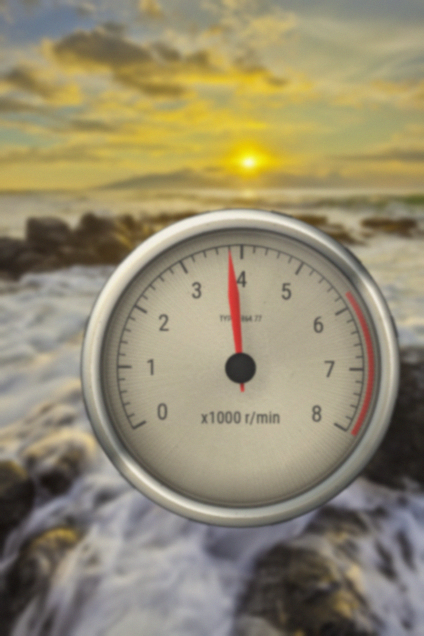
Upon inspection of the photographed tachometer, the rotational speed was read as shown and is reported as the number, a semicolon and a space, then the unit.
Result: 3800; rpm
